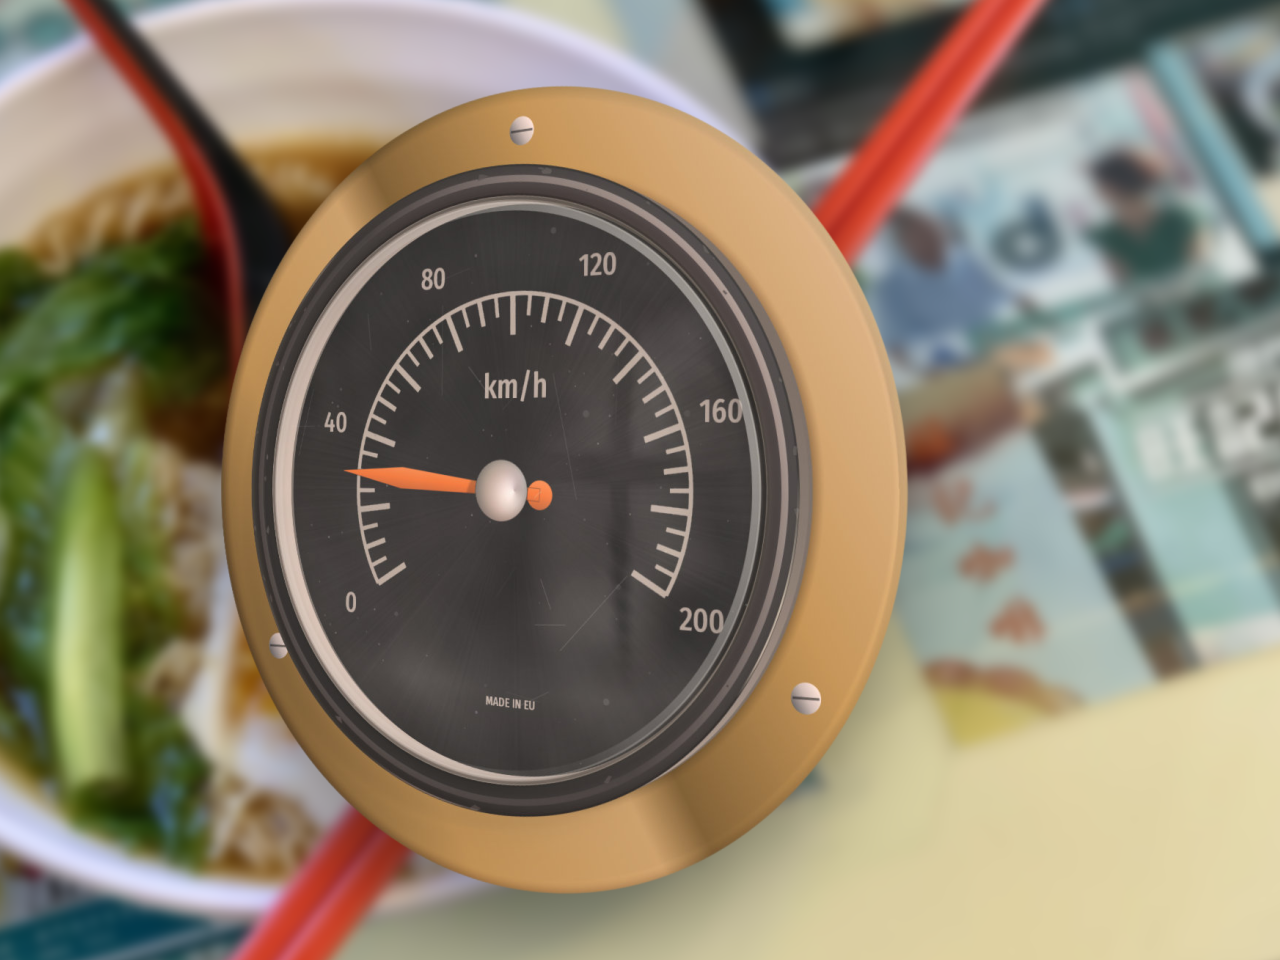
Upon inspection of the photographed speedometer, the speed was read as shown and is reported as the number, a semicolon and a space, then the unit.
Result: 30; km/h
